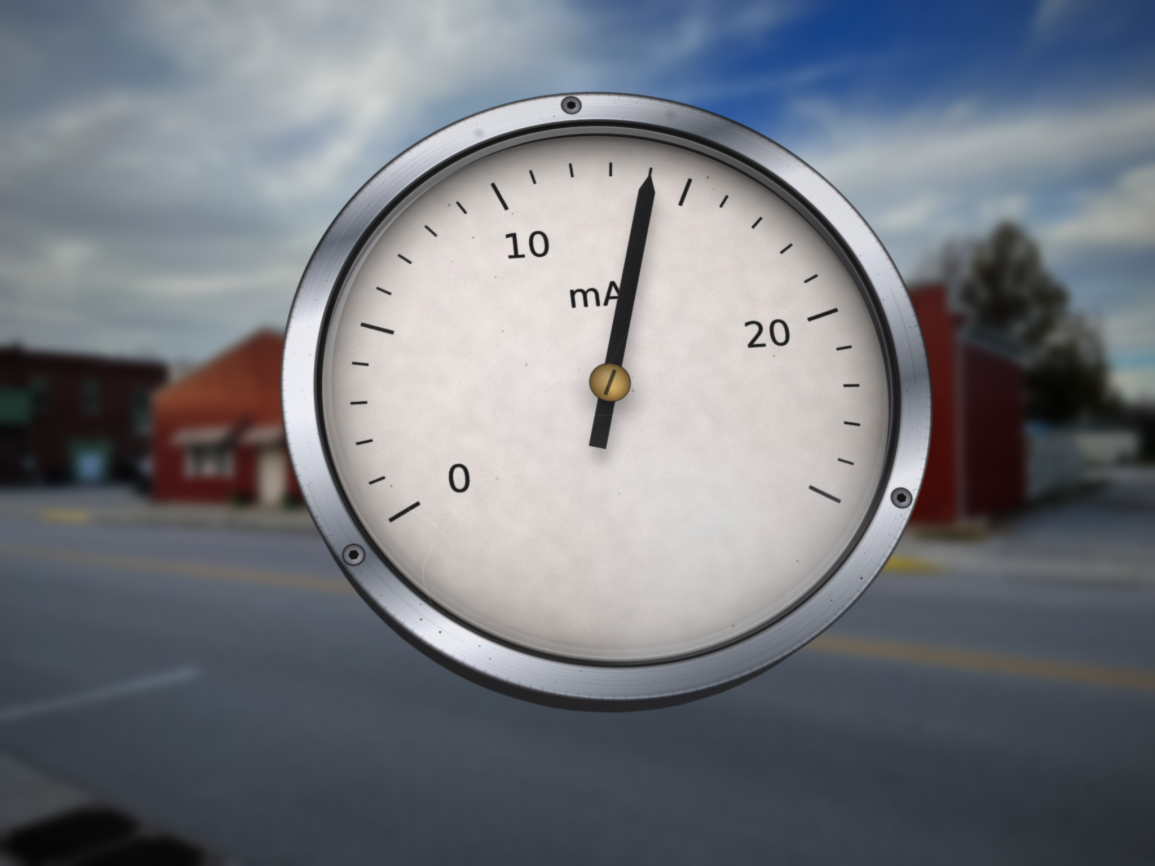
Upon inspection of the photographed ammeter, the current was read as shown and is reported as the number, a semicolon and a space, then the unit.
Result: 14; mA
